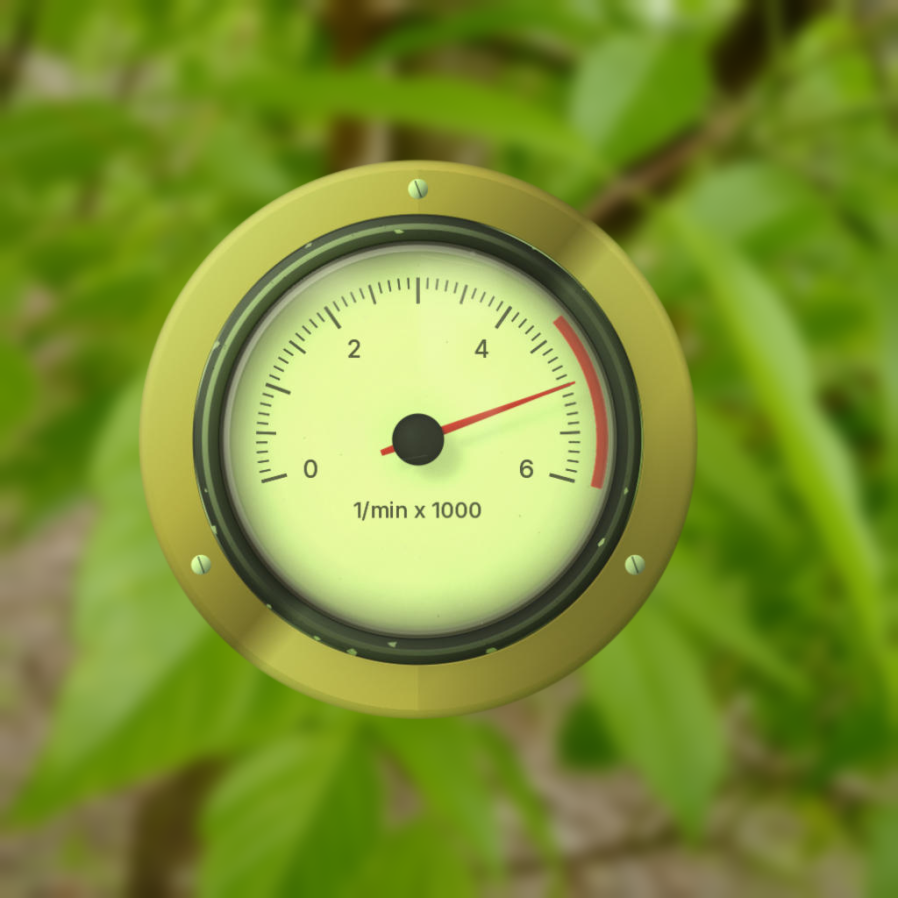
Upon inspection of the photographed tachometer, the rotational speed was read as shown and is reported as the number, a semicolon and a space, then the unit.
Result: 5000; rpm
